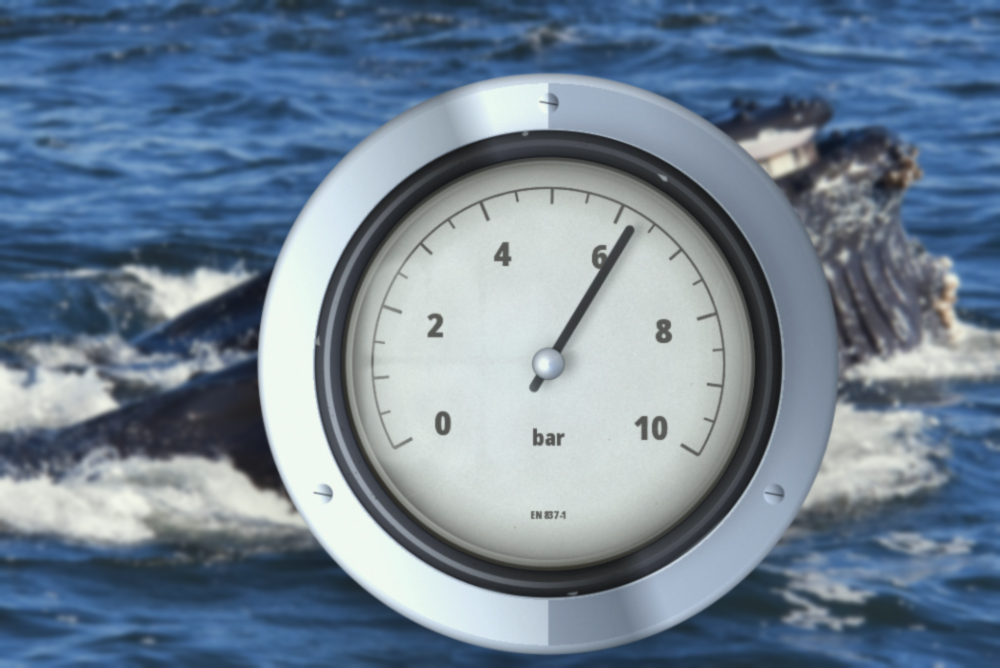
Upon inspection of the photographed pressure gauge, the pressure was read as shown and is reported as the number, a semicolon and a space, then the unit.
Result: 6.25; bar
